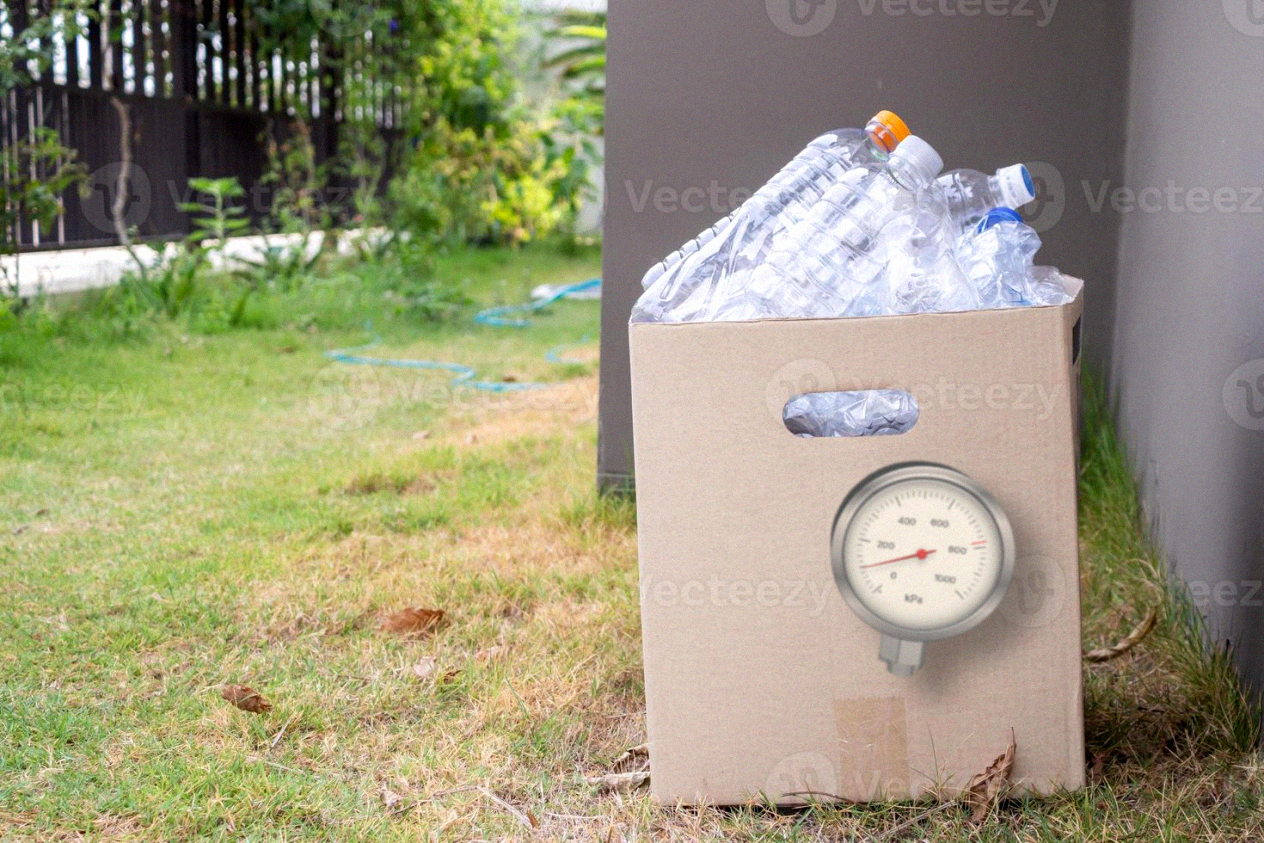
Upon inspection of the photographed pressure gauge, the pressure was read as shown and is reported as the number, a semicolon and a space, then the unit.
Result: 100; kPa
